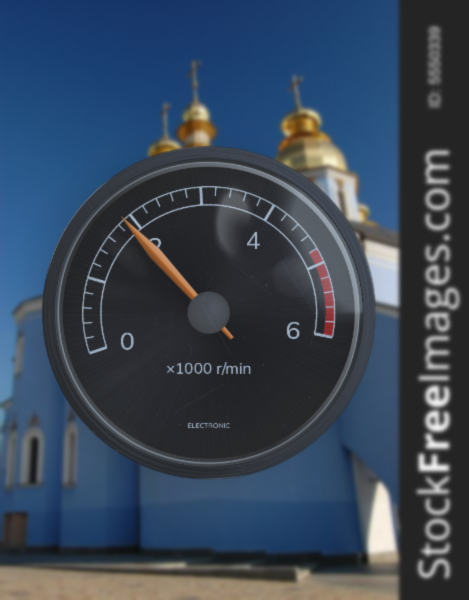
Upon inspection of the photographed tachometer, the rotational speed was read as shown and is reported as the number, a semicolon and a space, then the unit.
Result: 1900; rpm
